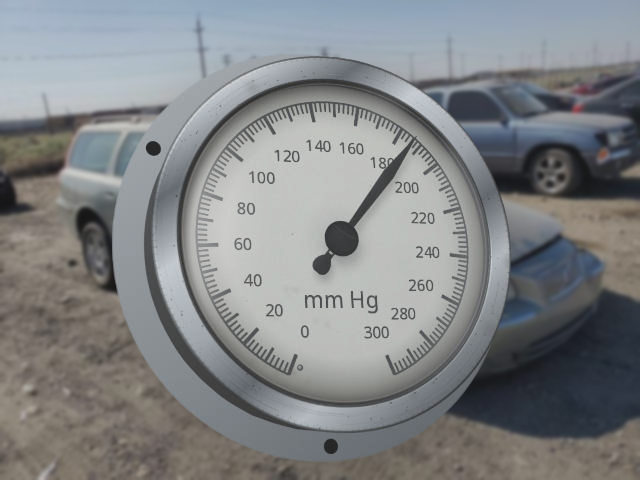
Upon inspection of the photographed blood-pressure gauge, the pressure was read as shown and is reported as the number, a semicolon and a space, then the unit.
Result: 186; mmHg
